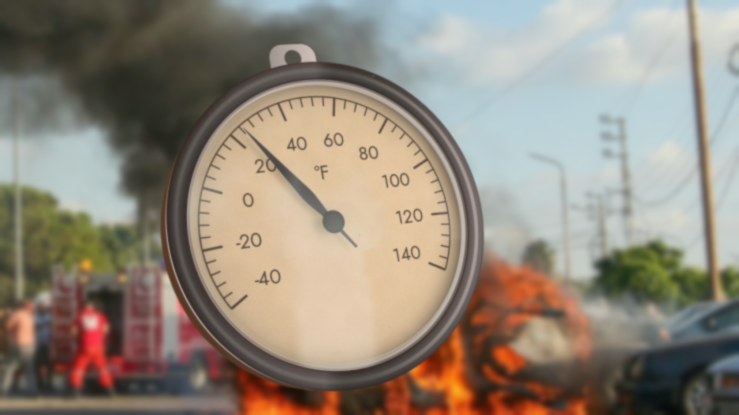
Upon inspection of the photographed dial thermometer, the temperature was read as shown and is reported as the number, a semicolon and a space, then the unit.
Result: 24; °F
